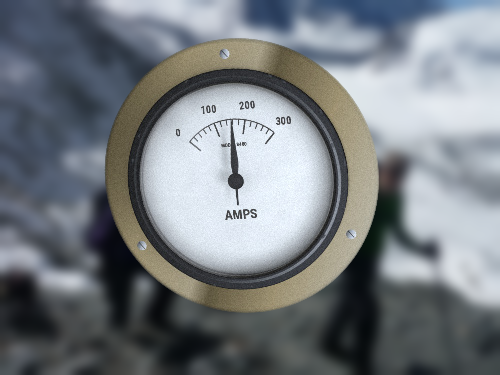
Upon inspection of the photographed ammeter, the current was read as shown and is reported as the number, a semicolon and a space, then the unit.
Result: 160; A
